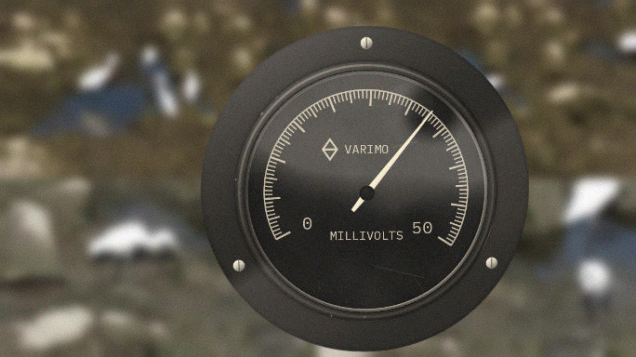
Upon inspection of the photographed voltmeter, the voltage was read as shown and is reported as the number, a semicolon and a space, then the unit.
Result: 32.5; mV
